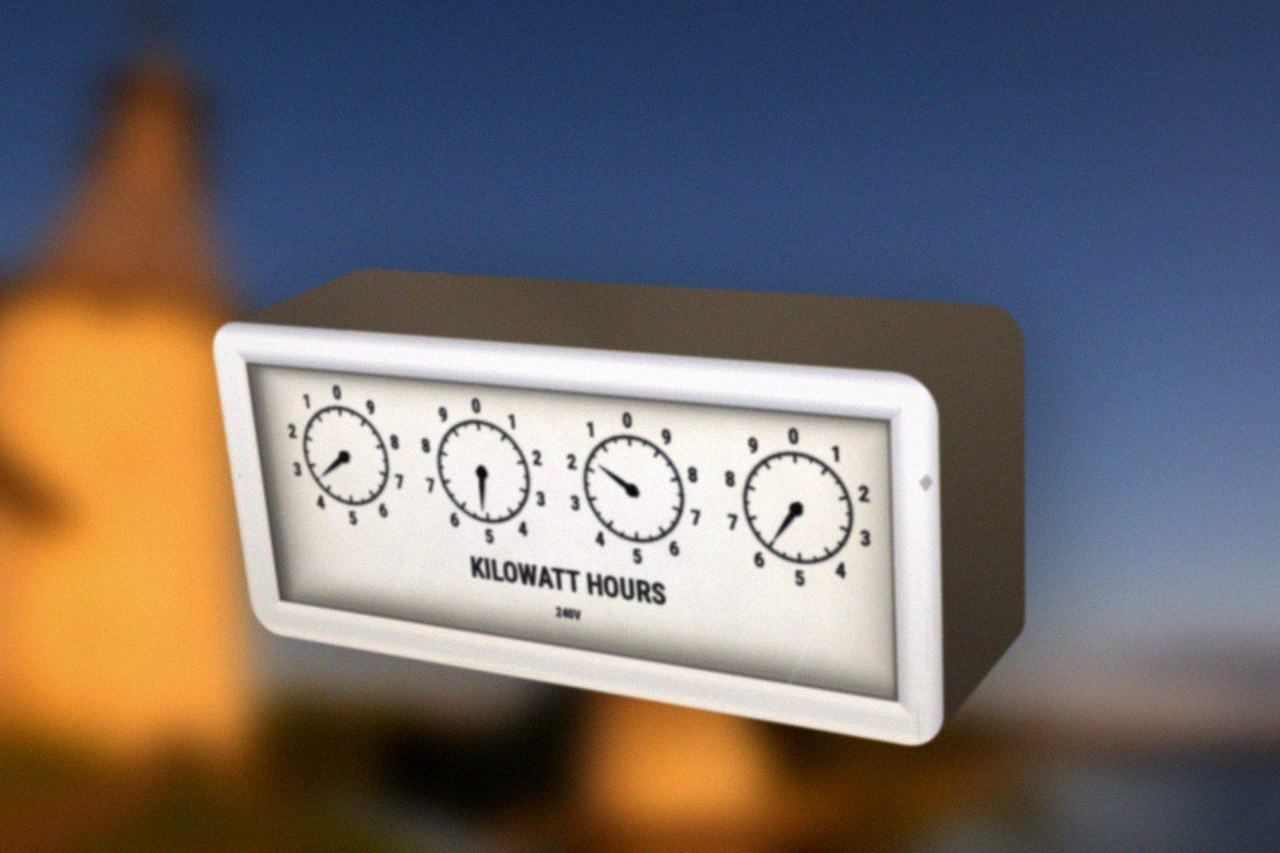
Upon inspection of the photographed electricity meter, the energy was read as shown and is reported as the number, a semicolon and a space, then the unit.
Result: 3516; kWh
